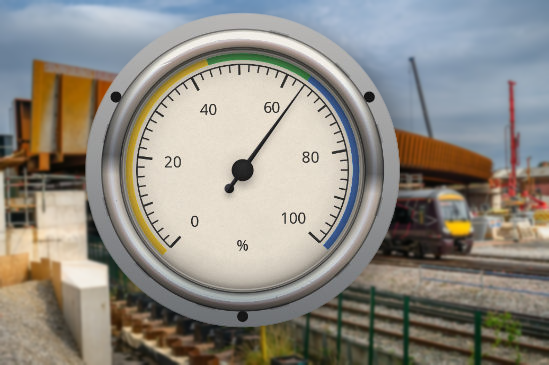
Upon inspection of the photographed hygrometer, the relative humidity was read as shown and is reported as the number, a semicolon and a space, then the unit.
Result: 64; %
